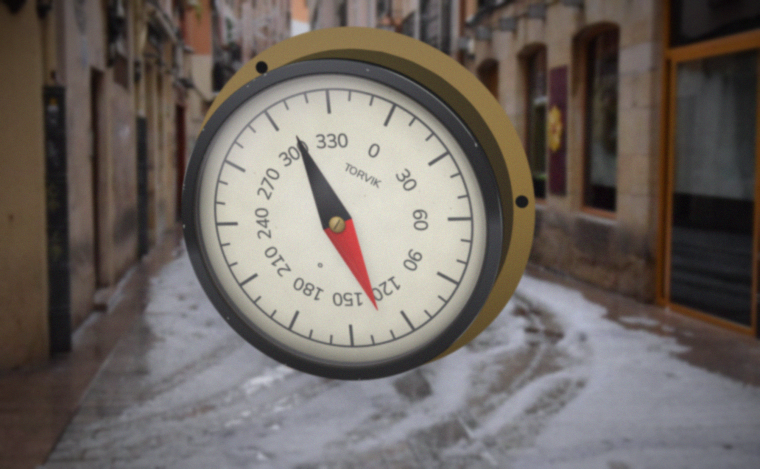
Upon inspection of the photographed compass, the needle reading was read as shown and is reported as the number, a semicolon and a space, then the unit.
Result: 130; °
